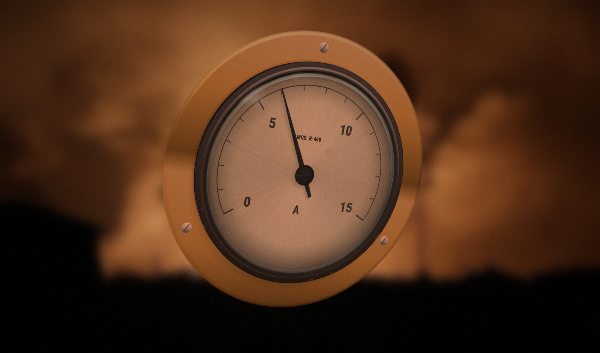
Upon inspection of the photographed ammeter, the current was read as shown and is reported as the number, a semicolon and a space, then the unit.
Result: 6; A
